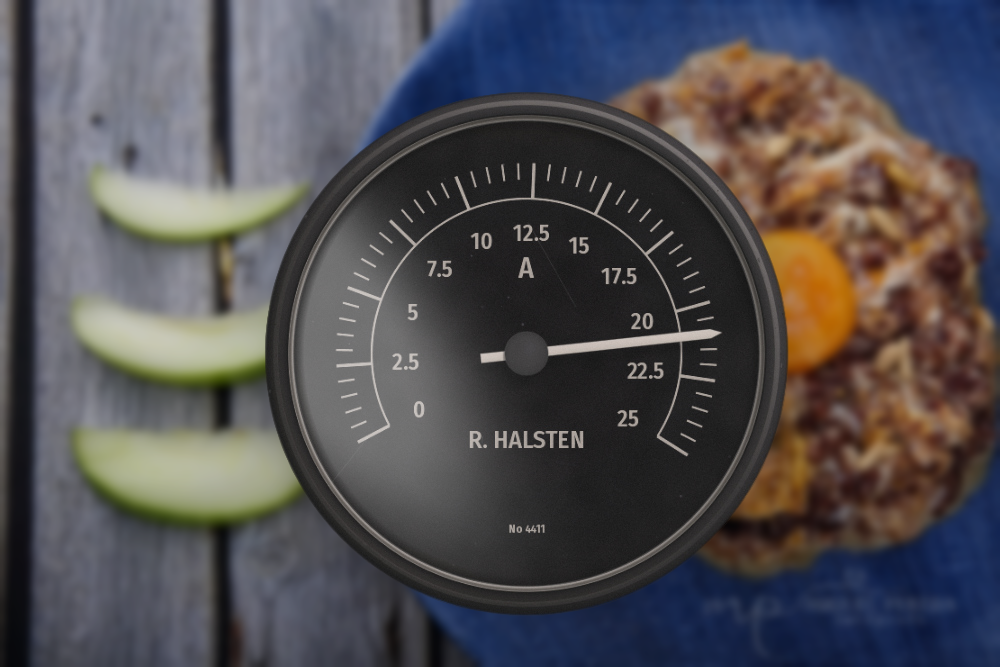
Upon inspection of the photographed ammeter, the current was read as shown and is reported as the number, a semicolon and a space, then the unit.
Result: 21; A
